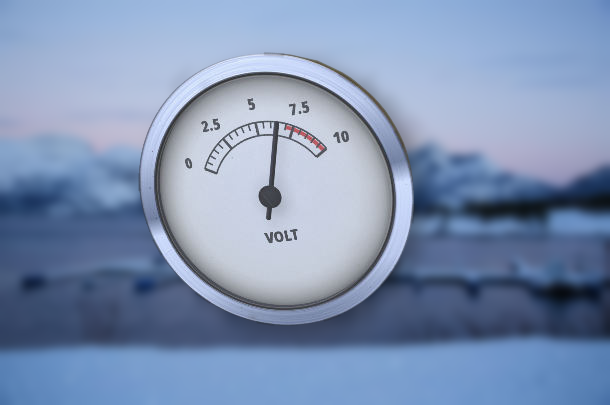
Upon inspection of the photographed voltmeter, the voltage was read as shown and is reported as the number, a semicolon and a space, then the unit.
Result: 6.5; V
